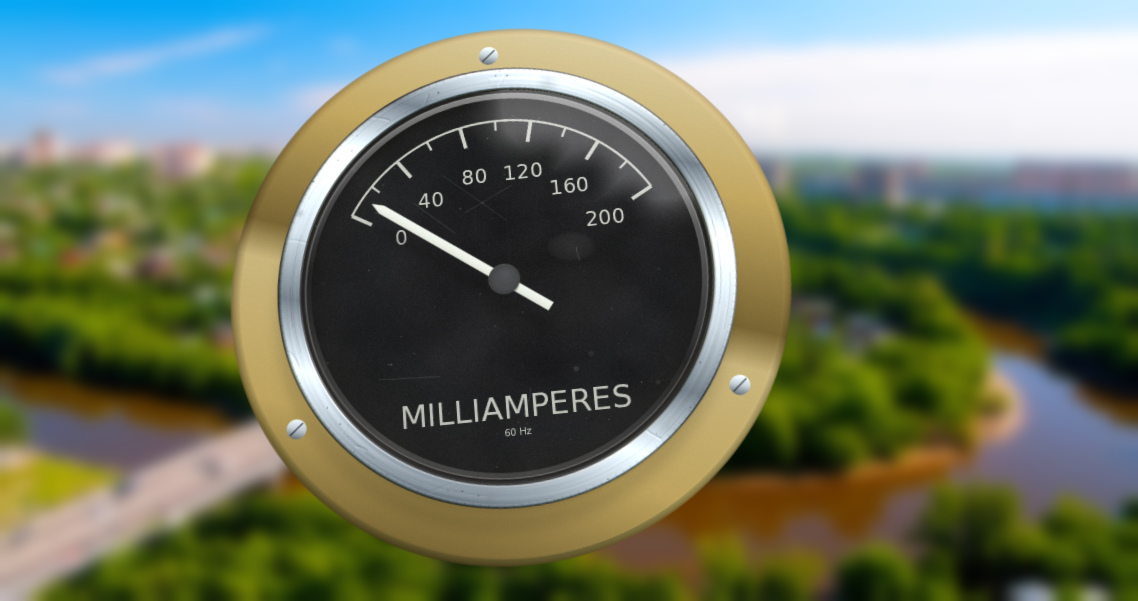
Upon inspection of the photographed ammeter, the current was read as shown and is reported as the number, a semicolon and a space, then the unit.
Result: 10; mA
